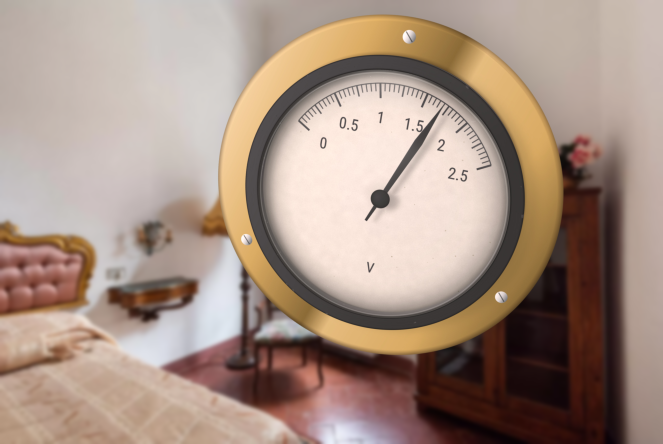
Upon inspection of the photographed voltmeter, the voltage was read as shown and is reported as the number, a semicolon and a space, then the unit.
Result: 1.7; V
